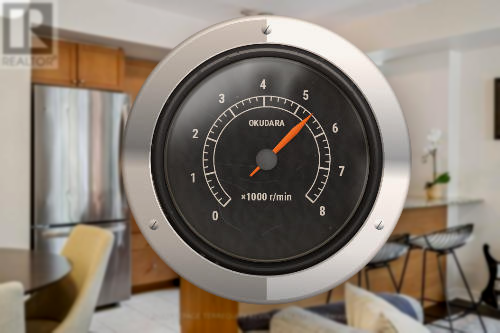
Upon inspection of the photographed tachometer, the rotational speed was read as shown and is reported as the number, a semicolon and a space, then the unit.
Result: 5400; rpm
